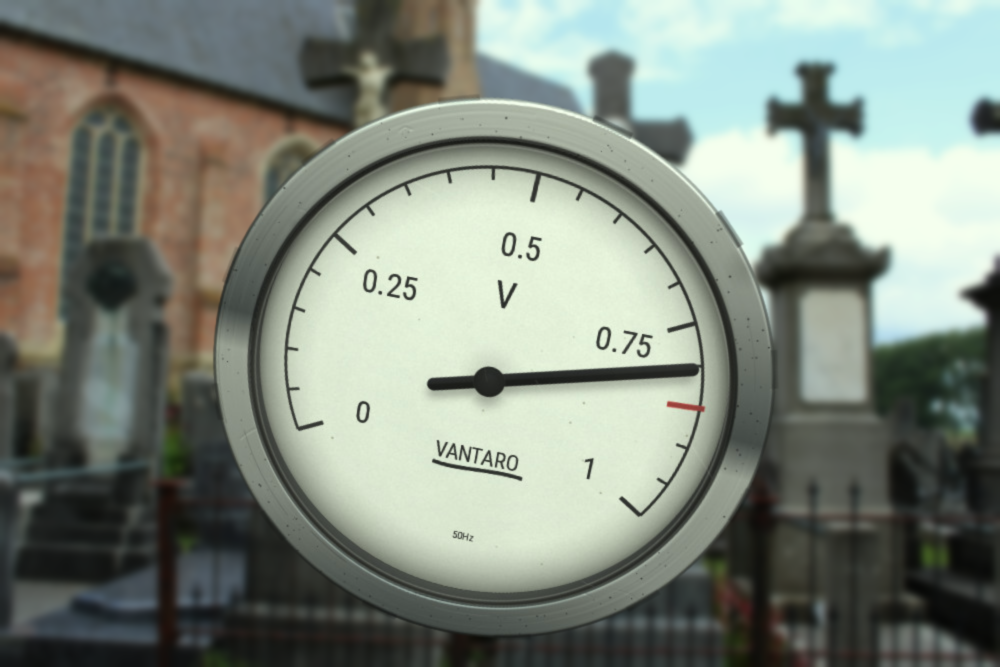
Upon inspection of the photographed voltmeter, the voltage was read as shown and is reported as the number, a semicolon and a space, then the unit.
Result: 0.8; V
